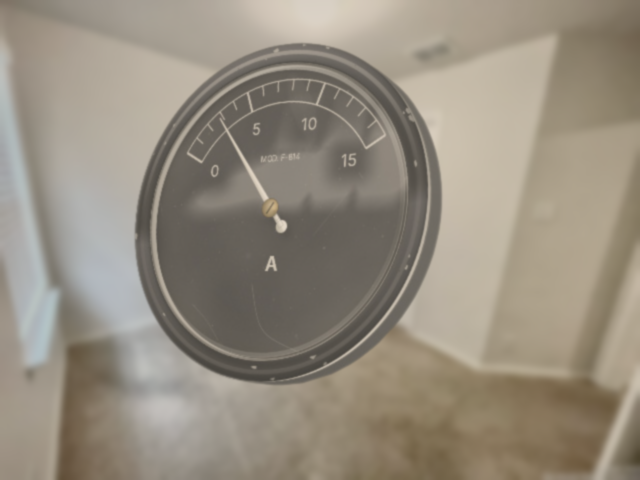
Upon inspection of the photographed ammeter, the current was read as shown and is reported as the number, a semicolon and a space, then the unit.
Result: 3; A
